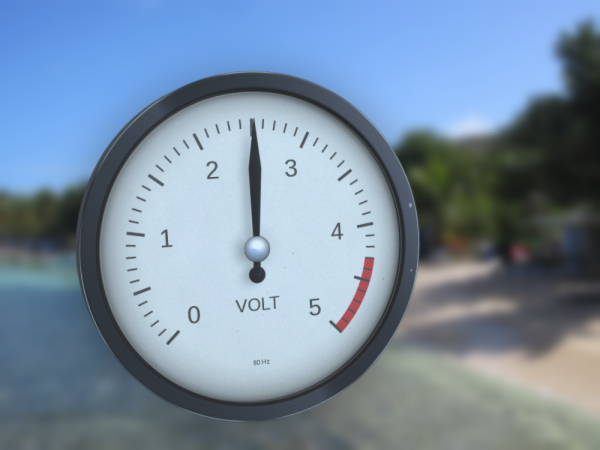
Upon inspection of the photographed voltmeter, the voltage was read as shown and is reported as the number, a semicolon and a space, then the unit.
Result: 2.5; V
